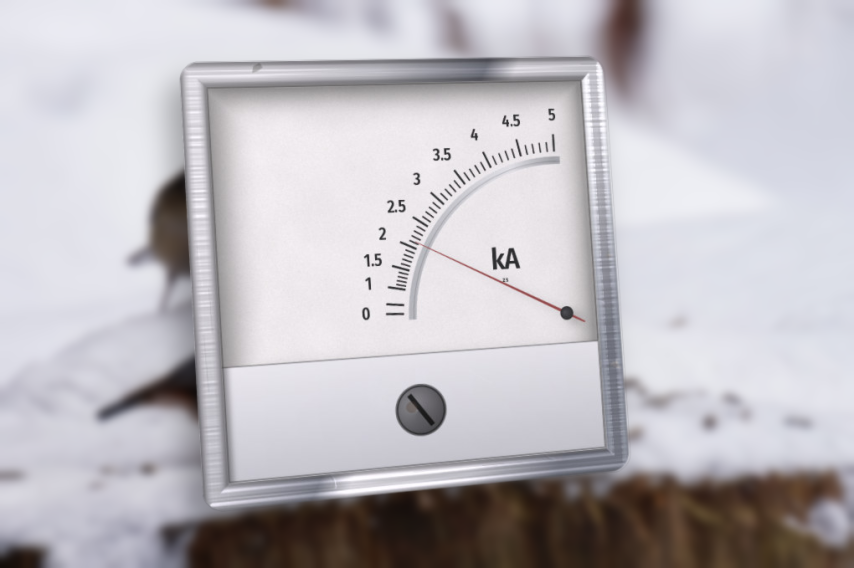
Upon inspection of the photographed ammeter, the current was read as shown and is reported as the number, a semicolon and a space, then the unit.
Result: 2.1; kA
